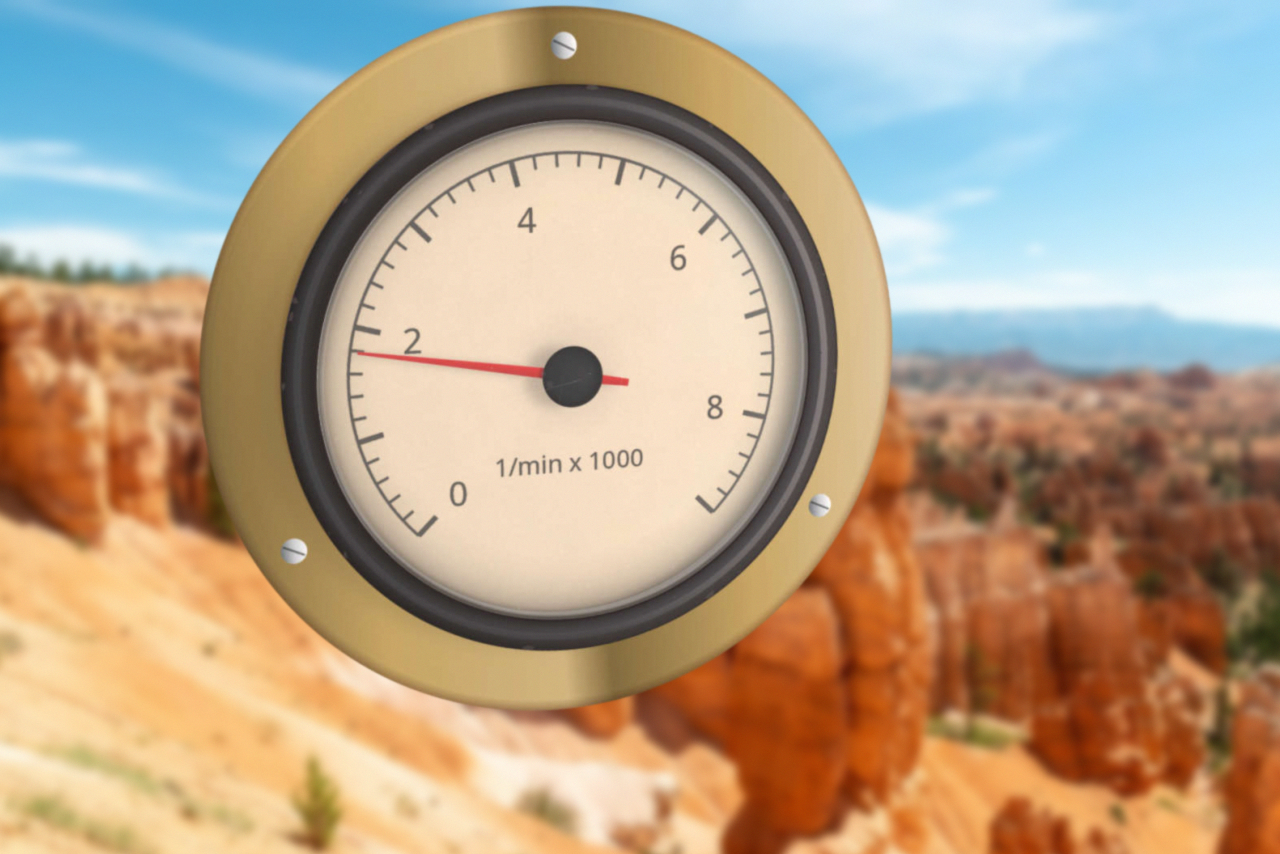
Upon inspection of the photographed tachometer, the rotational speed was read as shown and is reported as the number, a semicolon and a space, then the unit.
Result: 1800; rpm
